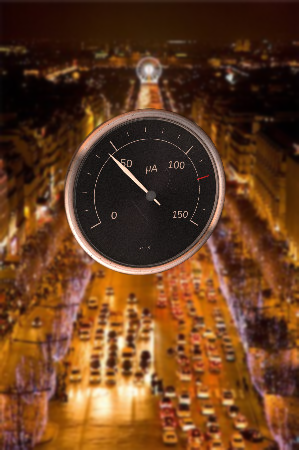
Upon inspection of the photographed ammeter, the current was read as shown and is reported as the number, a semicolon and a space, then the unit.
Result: 45; µA
